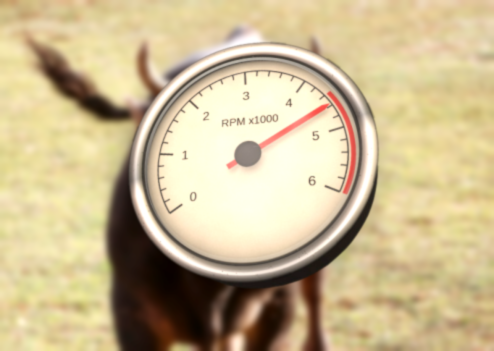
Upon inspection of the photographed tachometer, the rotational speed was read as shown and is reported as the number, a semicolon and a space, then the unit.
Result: 4600; rpm
